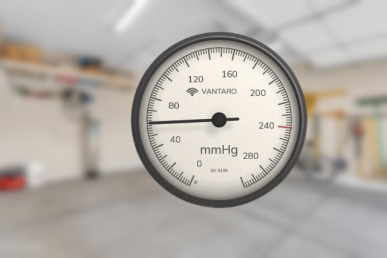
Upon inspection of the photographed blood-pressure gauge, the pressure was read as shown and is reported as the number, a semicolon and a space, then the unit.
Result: 60; mmHg
